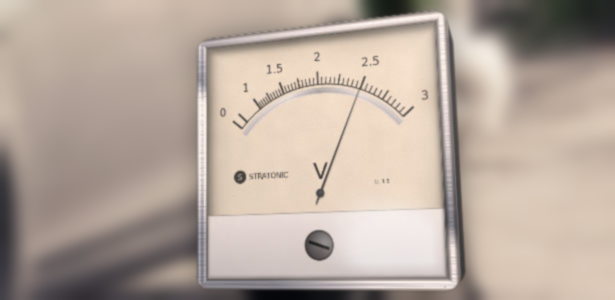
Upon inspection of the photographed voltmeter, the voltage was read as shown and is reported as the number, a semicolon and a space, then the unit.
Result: 2.5; V
